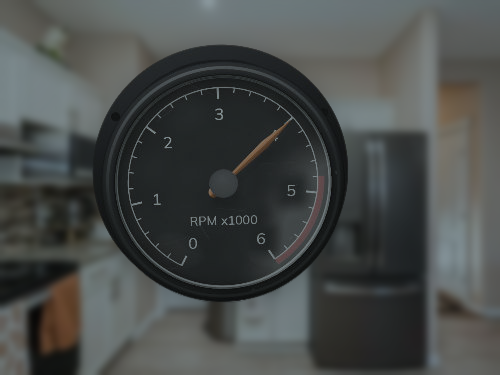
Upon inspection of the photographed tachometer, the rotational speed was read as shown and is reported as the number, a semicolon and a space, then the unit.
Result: 4000; rpm
